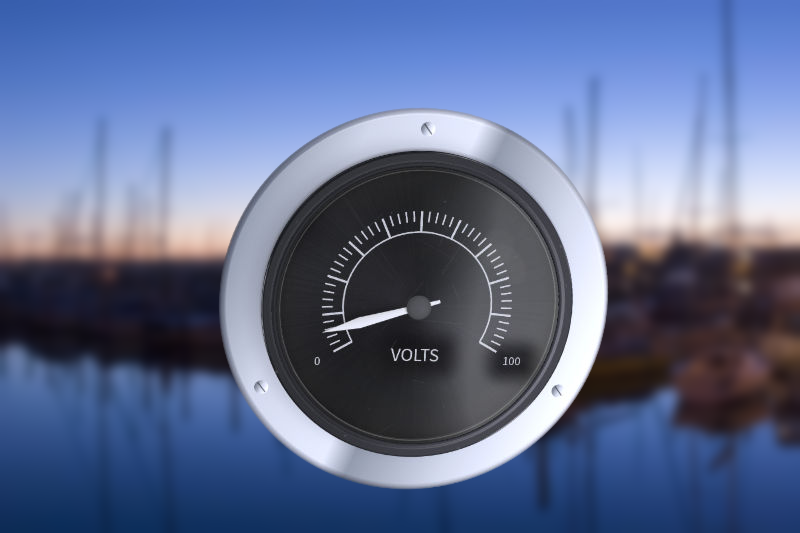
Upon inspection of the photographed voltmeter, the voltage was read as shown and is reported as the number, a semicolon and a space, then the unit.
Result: 6; V
